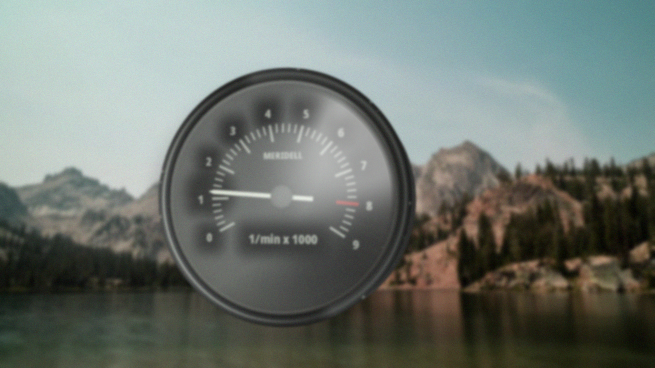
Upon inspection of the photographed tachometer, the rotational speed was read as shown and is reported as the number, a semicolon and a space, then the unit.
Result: 1200; rpm
